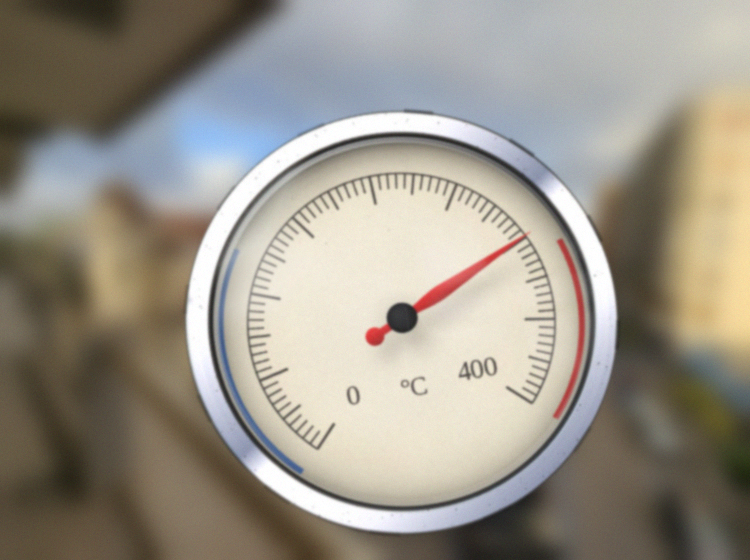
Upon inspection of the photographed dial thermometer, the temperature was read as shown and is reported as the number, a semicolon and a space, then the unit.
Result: 300; °C
